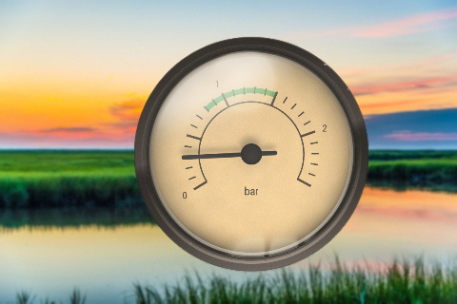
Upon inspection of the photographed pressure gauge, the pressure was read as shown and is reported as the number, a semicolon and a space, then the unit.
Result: 0.3; bar
